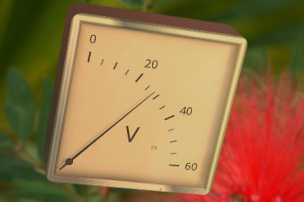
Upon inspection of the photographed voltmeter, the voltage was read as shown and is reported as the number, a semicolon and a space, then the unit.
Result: 27.5; V
